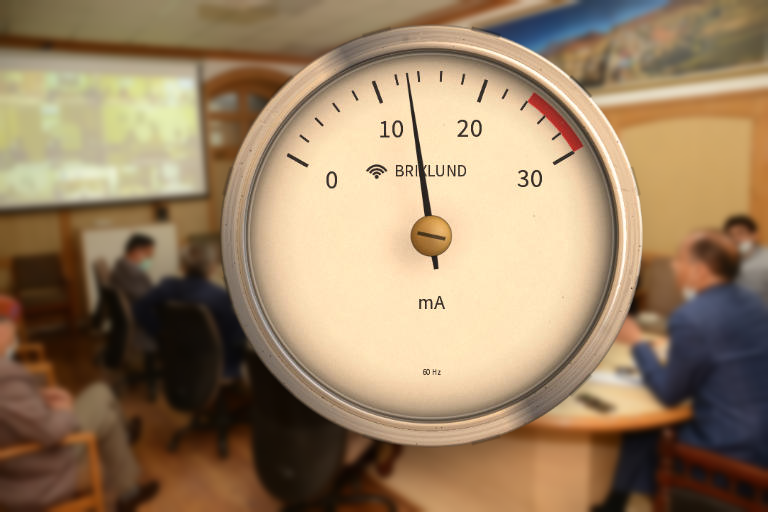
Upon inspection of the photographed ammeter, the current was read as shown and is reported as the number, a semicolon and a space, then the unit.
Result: 13; mA
